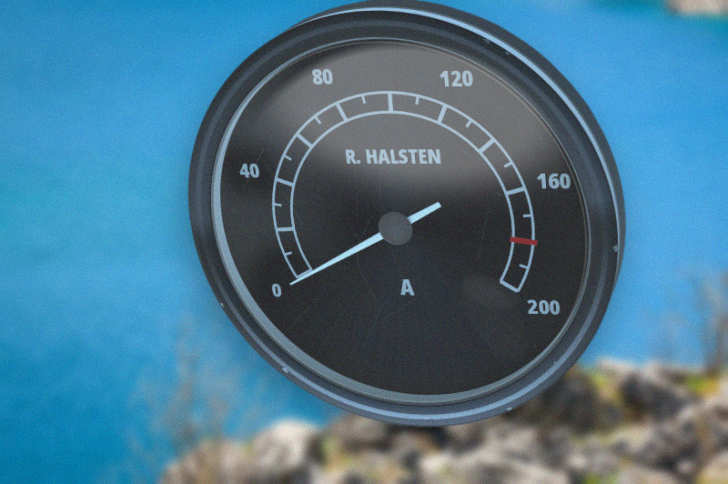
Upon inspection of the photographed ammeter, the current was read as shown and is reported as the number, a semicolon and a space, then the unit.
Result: 0; A
